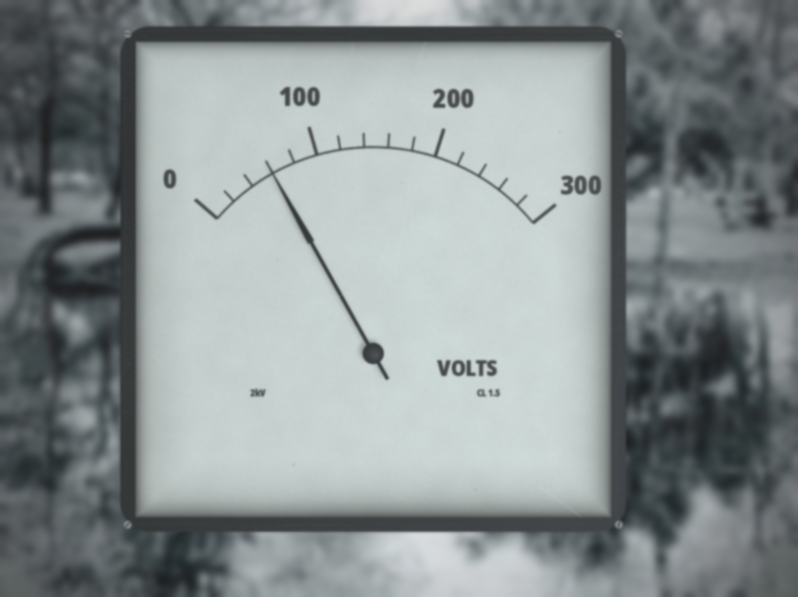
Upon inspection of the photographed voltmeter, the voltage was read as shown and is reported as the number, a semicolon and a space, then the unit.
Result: 60; V
